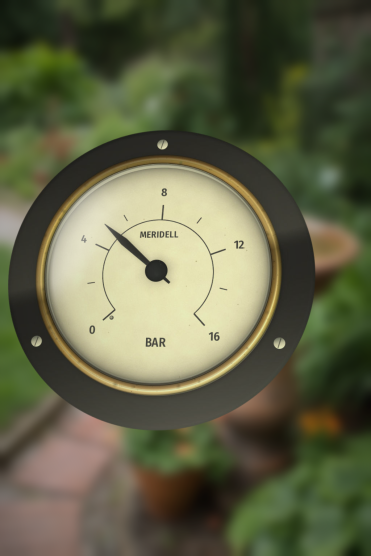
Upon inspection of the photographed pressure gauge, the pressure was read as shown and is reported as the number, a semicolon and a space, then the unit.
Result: 5; bar
